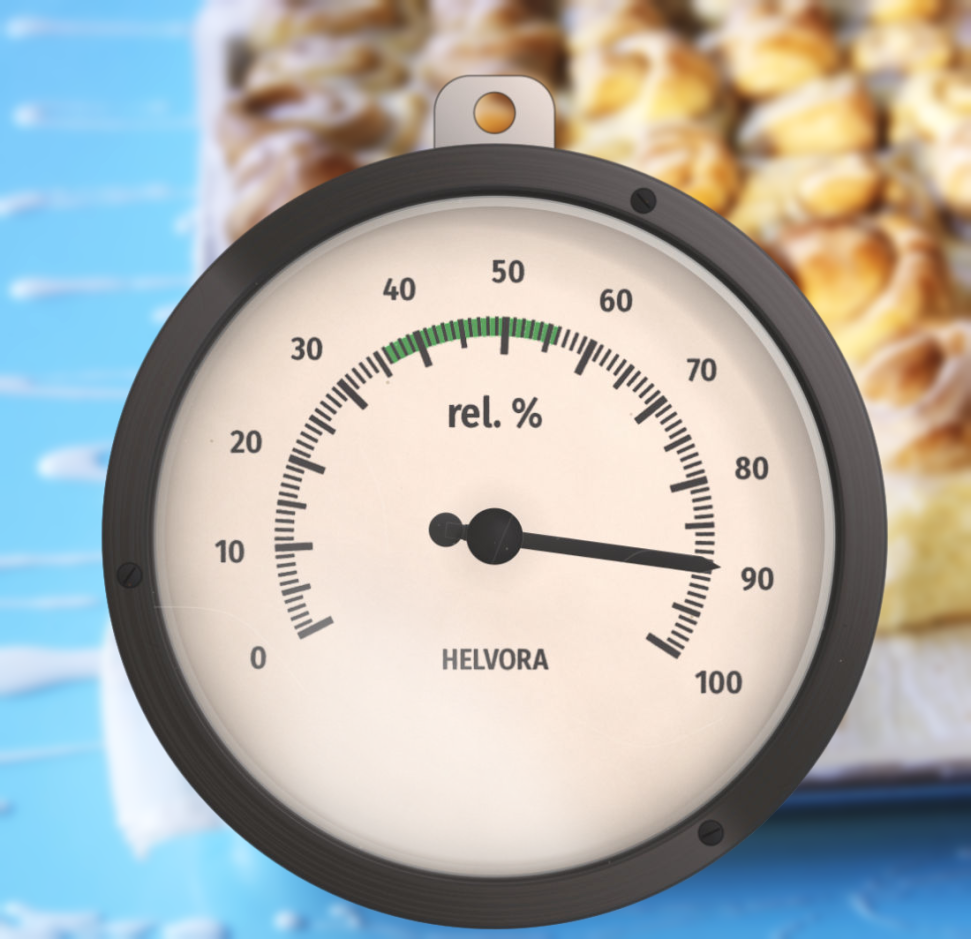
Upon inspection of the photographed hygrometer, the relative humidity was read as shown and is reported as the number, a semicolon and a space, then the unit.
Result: 89.5; %
